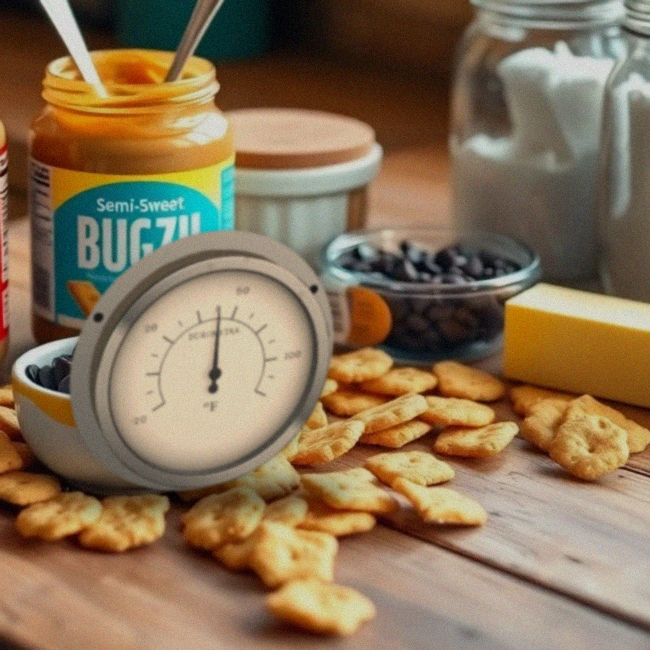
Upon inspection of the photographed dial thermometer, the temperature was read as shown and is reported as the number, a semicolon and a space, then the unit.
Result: 50; °F
